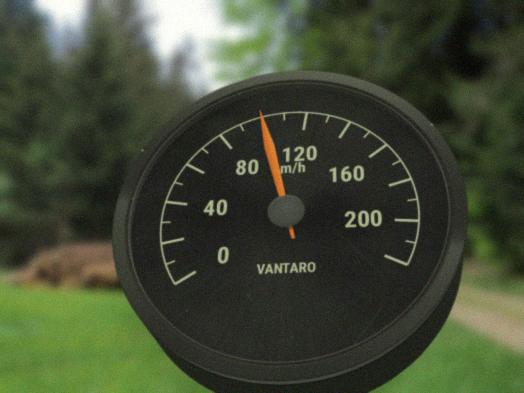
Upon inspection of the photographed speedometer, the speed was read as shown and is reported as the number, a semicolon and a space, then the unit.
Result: 100; km/h
